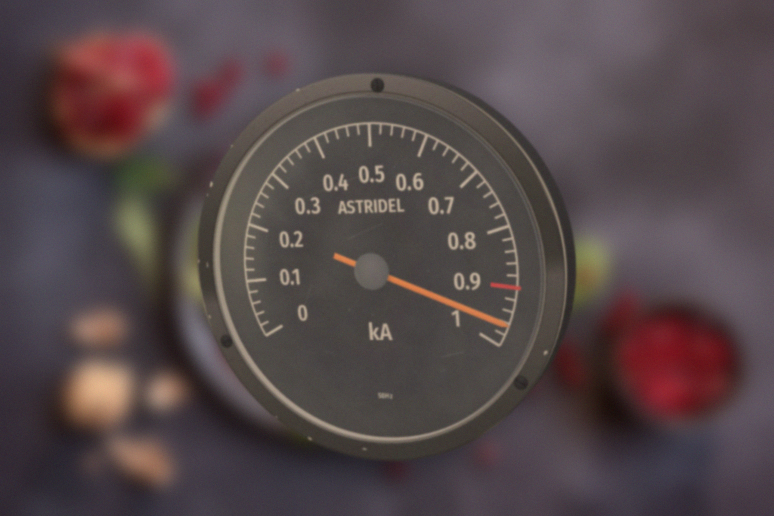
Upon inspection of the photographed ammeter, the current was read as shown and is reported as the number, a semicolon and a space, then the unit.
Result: 0.96; kA
